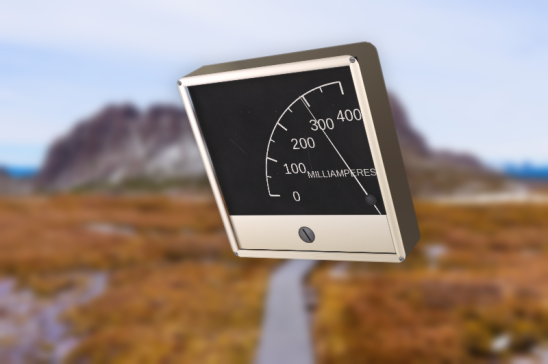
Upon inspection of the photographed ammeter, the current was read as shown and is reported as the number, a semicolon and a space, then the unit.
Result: 300; mA
